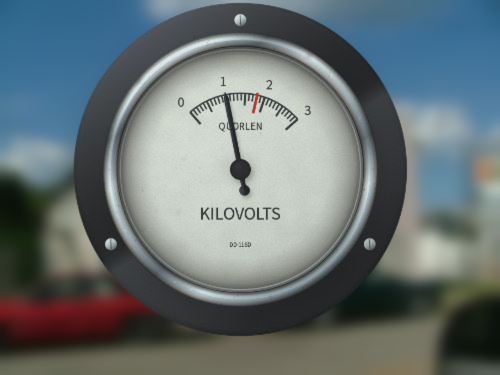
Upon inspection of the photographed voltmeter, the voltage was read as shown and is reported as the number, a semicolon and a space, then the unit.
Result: 1; kV
